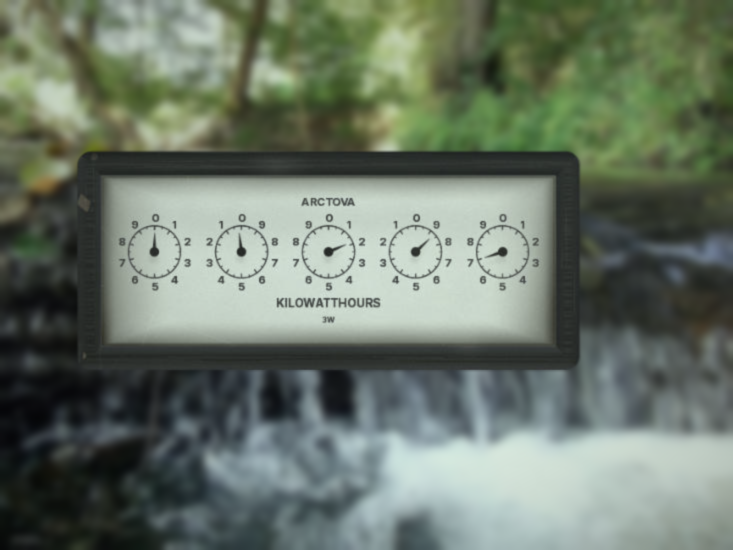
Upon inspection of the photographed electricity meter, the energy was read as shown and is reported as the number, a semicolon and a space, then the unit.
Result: 187; kWh
